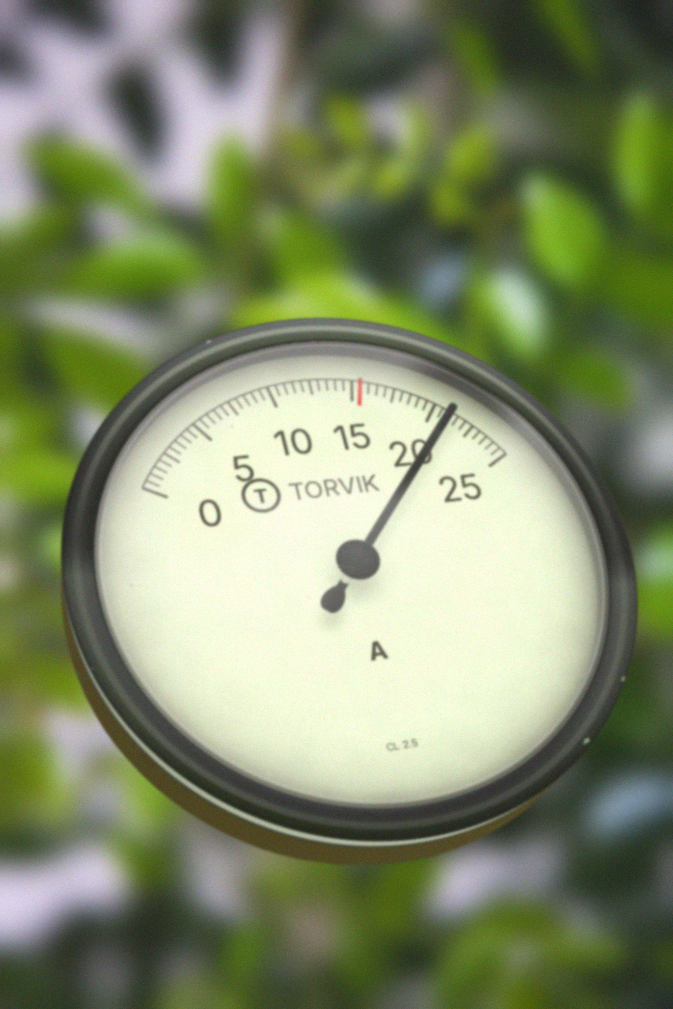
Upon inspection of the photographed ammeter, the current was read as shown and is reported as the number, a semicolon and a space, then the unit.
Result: 21; A
